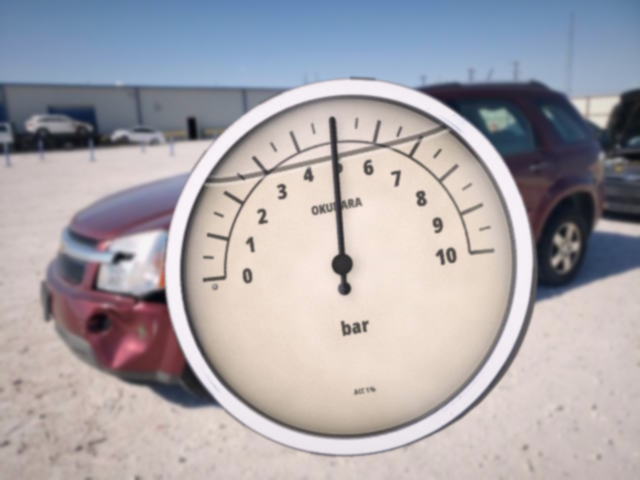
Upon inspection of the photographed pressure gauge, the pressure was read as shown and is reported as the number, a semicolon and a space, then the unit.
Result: 5; bar
